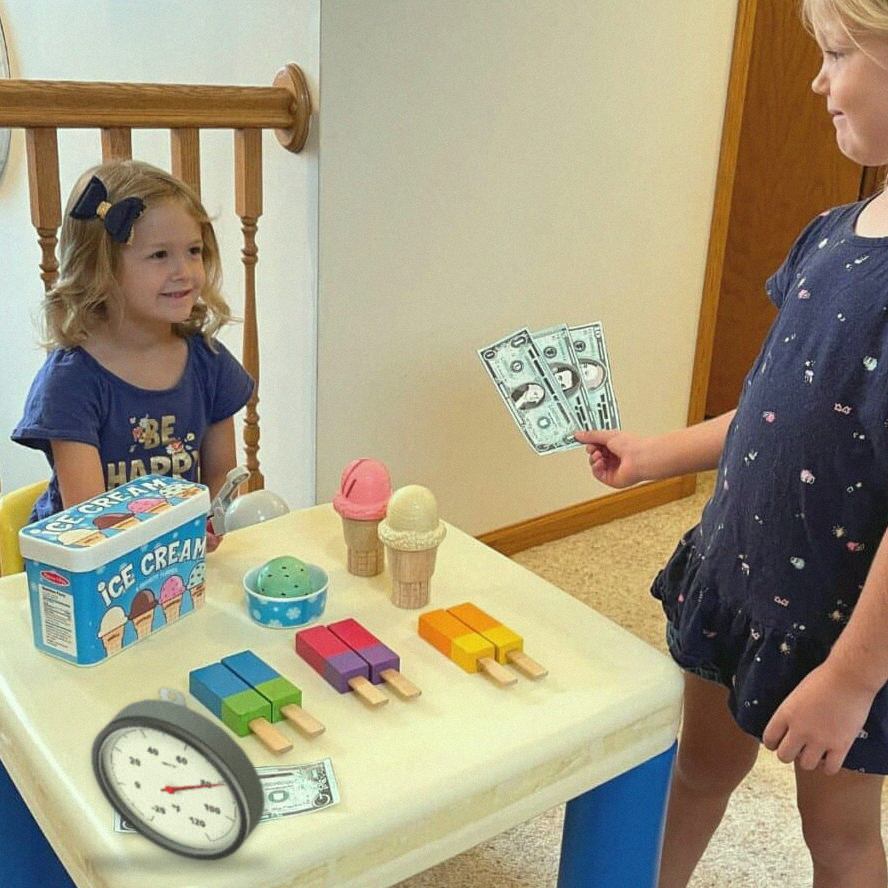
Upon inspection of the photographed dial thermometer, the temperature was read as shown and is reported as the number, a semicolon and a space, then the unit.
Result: 80; °F
